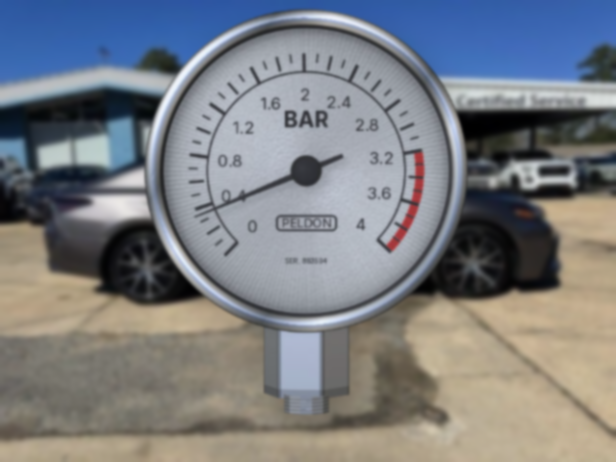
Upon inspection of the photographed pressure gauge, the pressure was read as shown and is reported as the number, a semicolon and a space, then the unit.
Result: 0.35; bar
